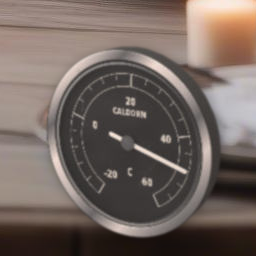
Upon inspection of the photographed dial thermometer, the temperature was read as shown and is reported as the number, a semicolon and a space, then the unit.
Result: 48; °C
